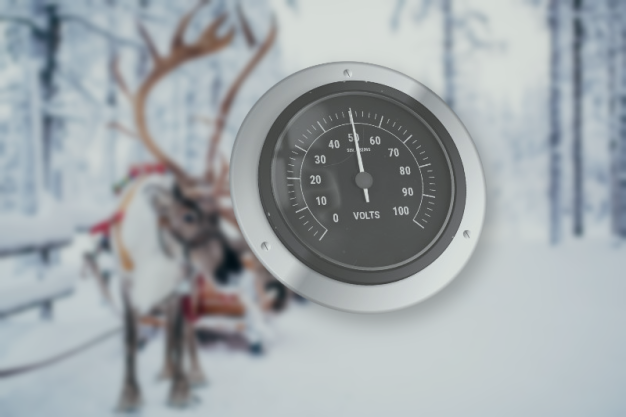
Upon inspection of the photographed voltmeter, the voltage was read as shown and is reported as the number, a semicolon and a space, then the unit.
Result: 50; V
